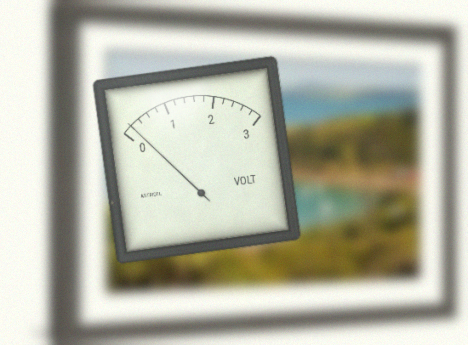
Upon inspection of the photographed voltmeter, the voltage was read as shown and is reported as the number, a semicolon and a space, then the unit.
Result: 0.2; V
